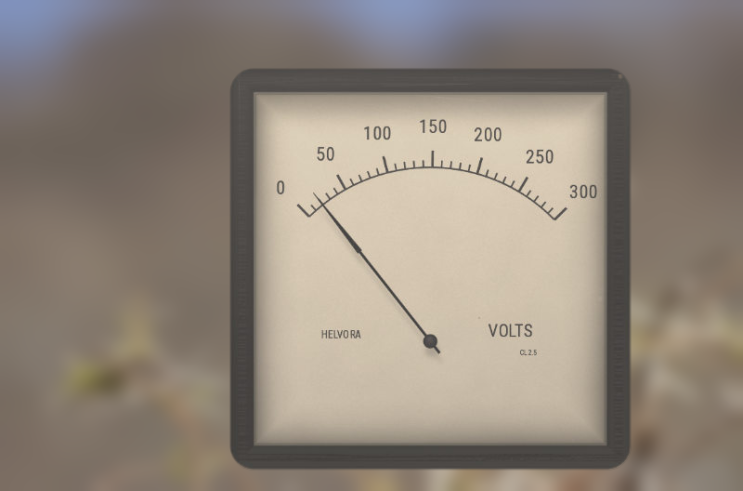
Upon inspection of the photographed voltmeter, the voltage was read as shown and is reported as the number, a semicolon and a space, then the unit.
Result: 20; V
